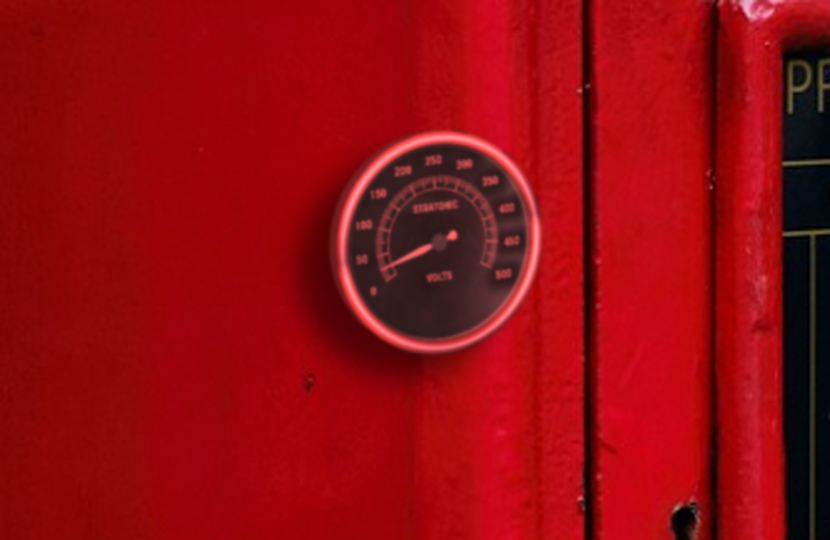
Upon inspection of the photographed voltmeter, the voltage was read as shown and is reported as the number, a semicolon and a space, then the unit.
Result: 25; V
